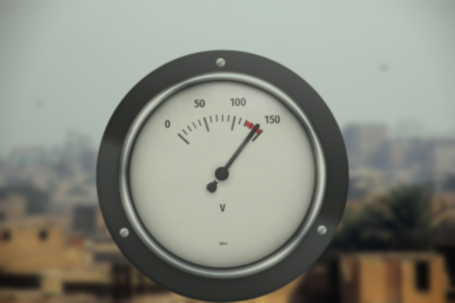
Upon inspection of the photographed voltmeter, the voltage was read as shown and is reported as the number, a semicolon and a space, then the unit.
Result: 140; V
